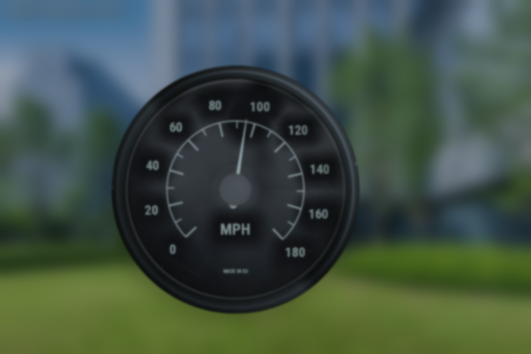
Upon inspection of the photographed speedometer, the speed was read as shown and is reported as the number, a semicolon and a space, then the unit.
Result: 95; mph
